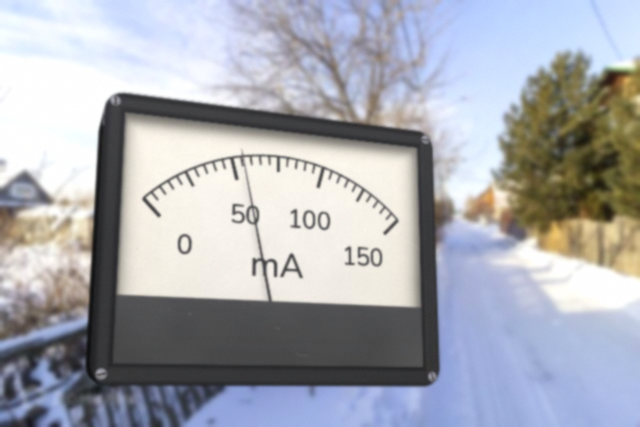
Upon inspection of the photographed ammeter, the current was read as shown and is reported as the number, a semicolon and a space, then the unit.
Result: 55; mA
